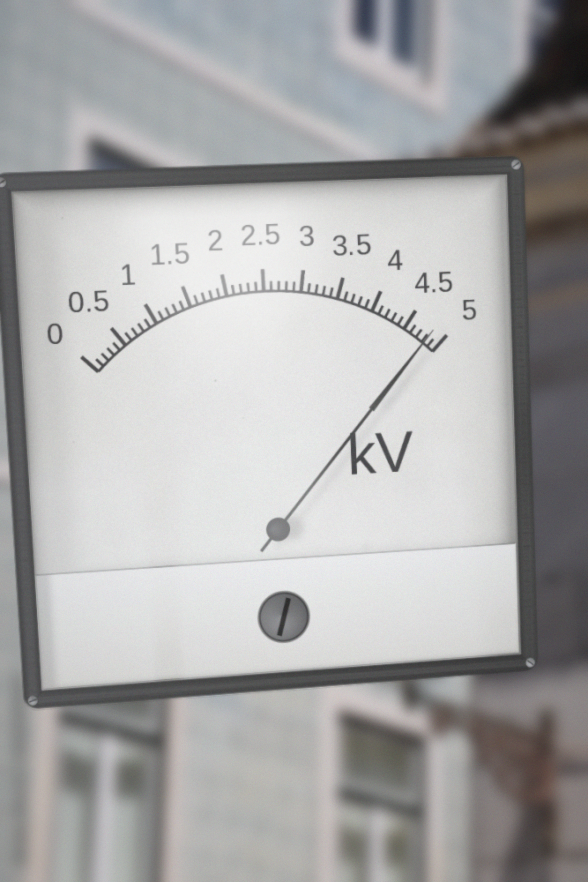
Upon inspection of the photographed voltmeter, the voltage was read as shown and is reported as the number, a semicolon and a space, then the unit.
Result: 4.8; kV
